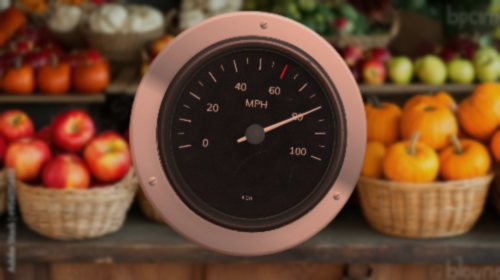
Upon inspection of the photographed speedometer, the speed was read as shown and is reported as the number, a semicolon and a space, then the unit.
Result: 80; mph
